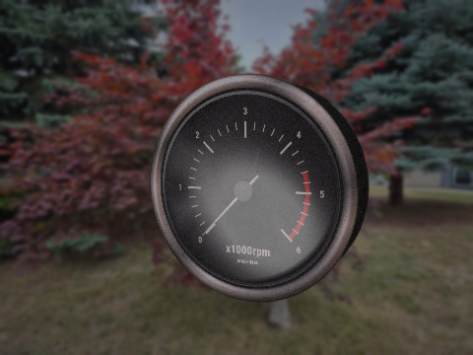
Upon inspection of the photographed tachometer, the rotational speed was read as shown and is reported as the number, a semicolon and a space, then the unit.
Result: 0; rpm
